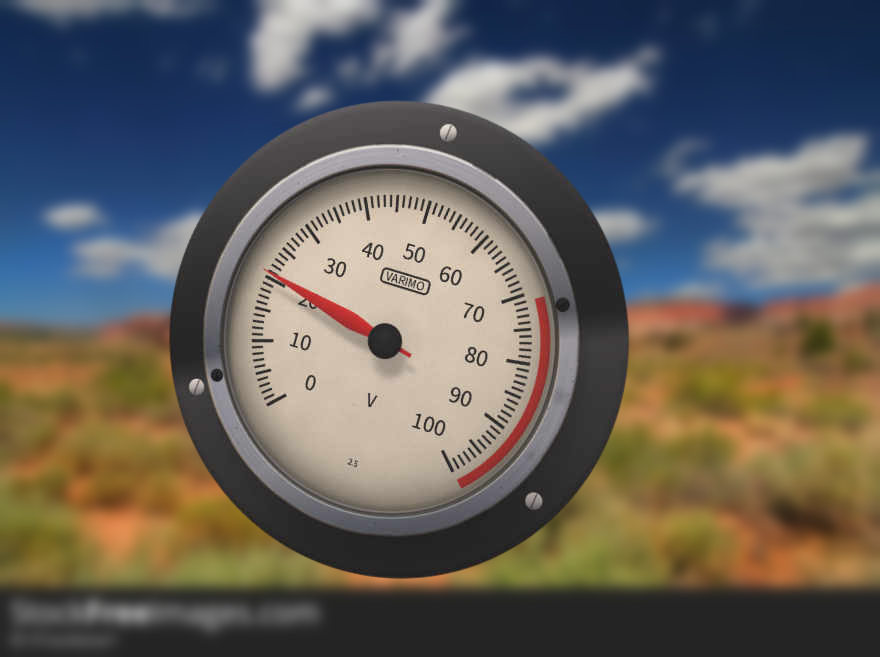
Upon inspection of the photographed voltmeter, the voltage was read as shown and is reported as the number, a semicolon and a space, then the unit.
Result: 21; V
